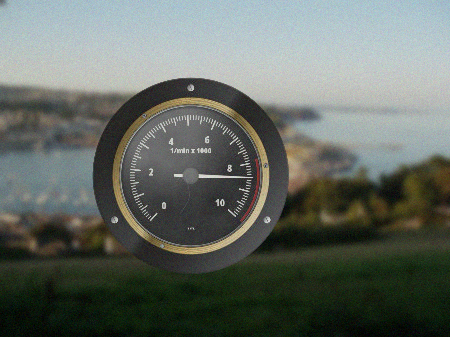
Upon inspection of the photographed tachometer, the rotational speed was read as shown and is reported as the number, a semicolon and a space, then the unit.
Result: 8500; rpm
